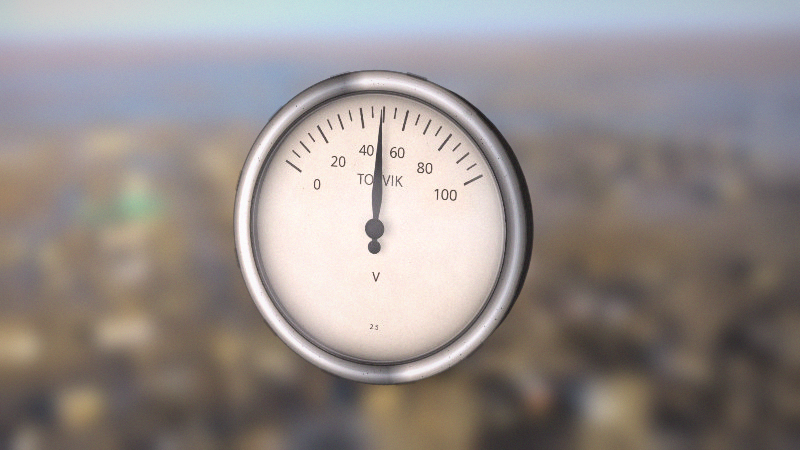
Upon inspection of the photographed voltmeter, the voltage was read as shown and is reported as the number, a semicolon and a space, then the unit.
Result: 50; V
